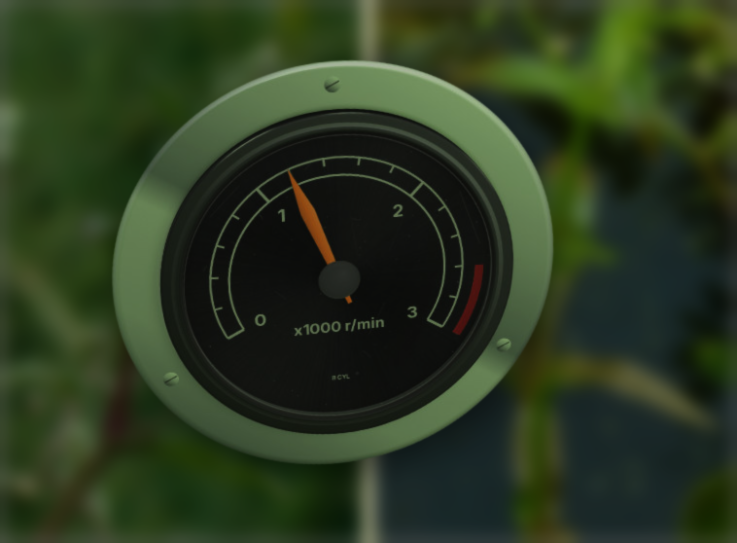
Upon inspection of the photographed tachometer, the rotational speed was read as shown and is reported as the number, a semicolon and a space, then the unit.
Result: 1200; rpm
